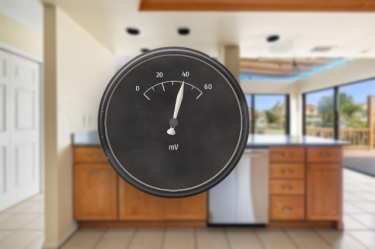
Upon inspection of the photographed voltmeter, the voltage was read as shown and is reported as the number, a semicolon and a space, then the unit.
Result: 40; mV
